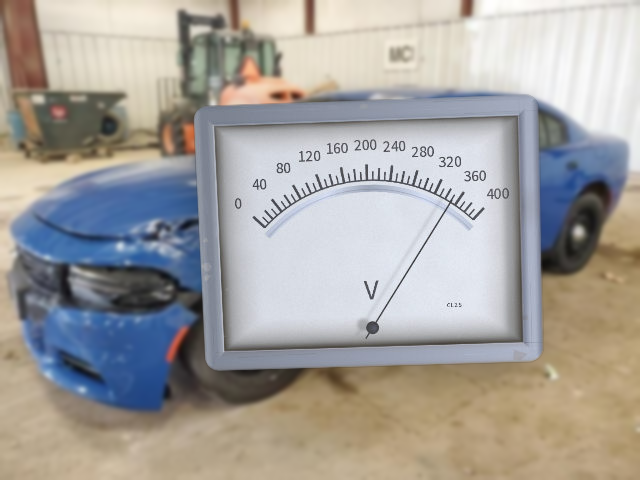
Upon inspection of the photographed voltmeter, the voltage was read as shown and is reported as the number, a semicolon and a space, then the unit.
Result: 350; V
